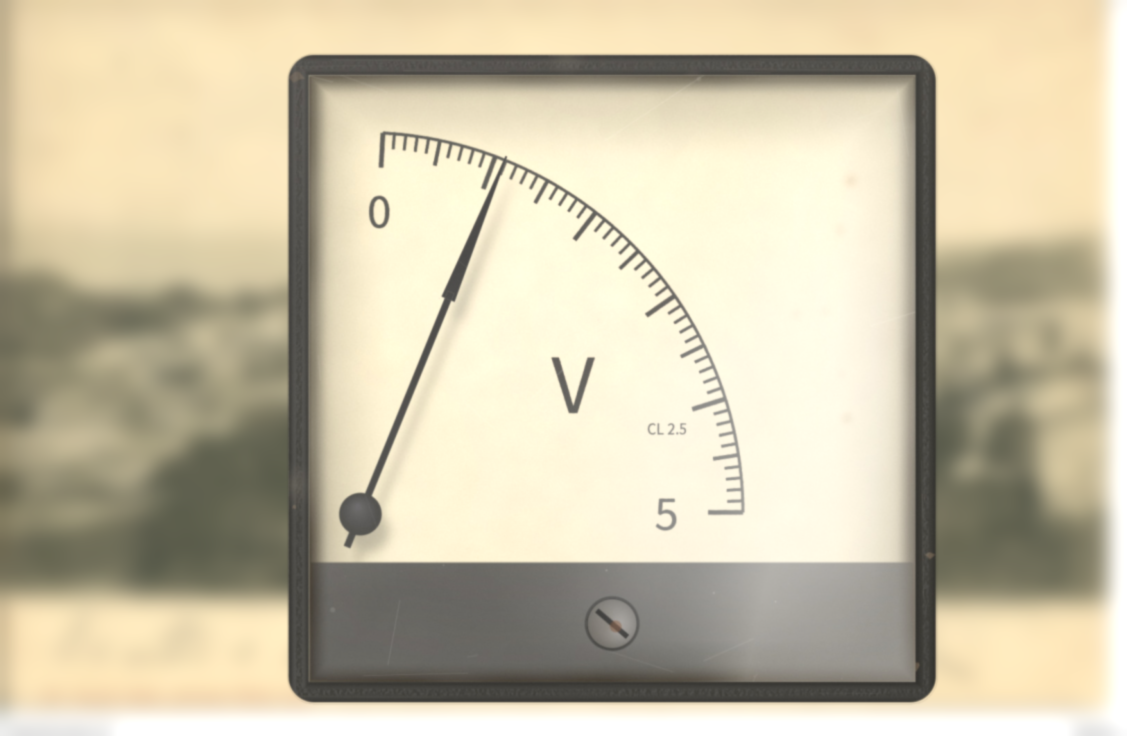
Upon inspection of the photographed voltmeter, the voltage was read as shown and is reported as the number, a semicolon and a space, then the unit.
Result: 1.1; V
